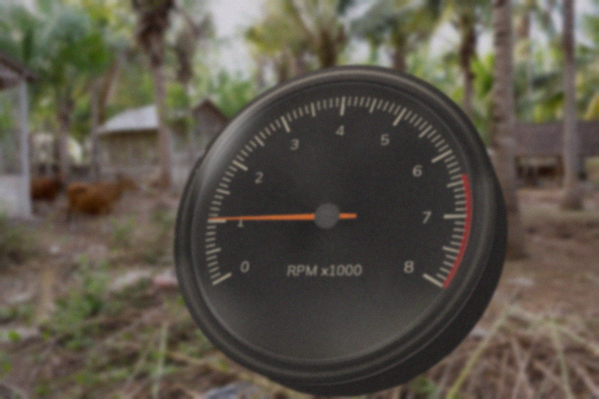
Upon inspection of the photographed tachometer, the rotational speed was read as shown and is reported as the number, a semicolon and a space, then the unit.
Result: 1000; rpm
